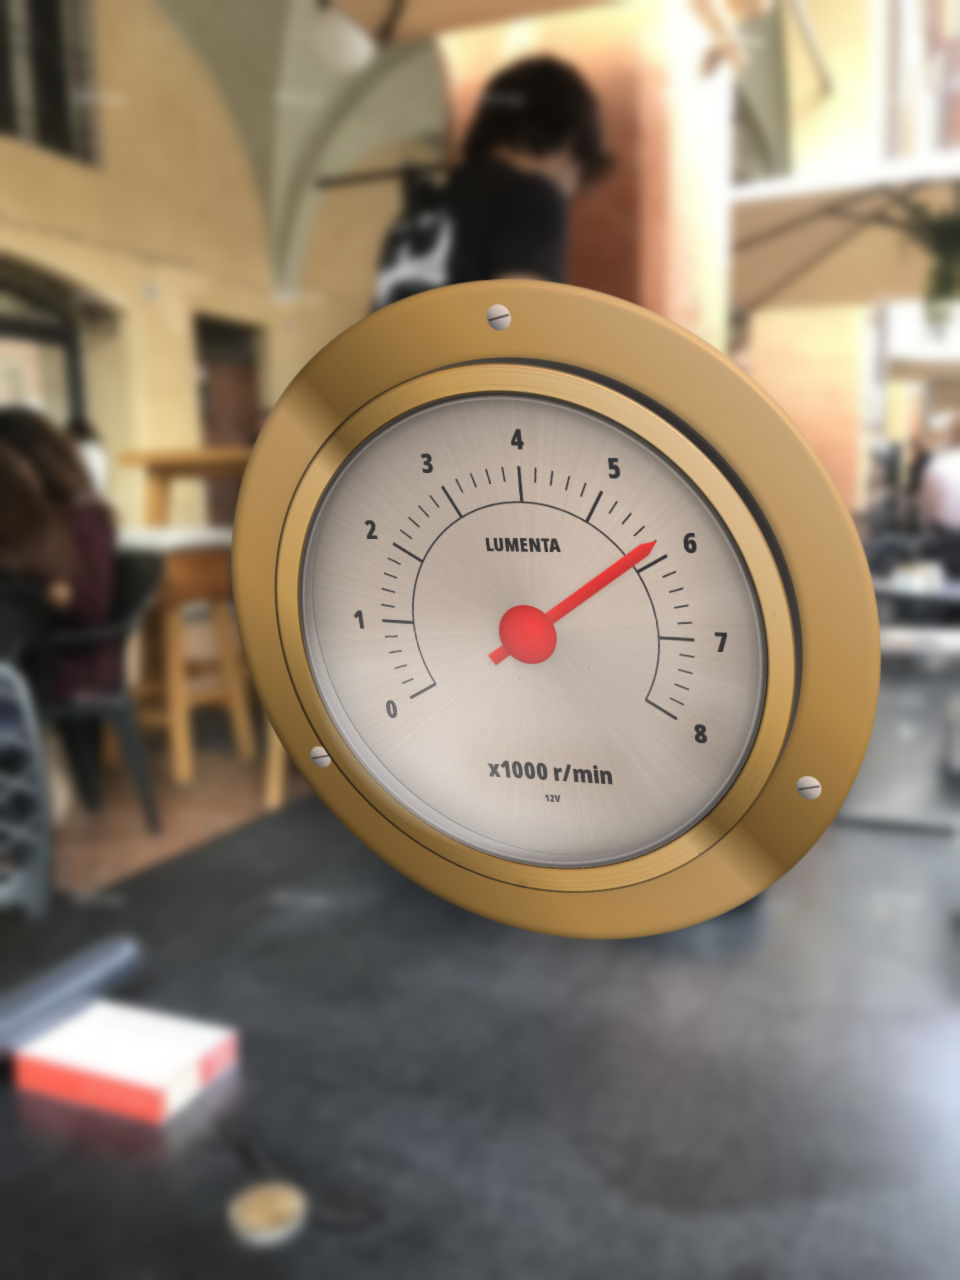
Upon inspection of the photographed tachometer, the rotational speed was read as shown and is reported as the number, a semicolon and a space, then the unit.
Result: 5800; rpm
